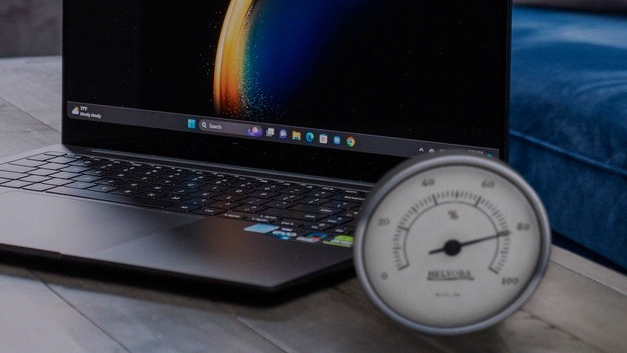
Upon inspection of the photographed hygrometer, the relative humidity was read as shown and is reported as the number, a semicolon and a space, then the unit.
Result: 80; %
